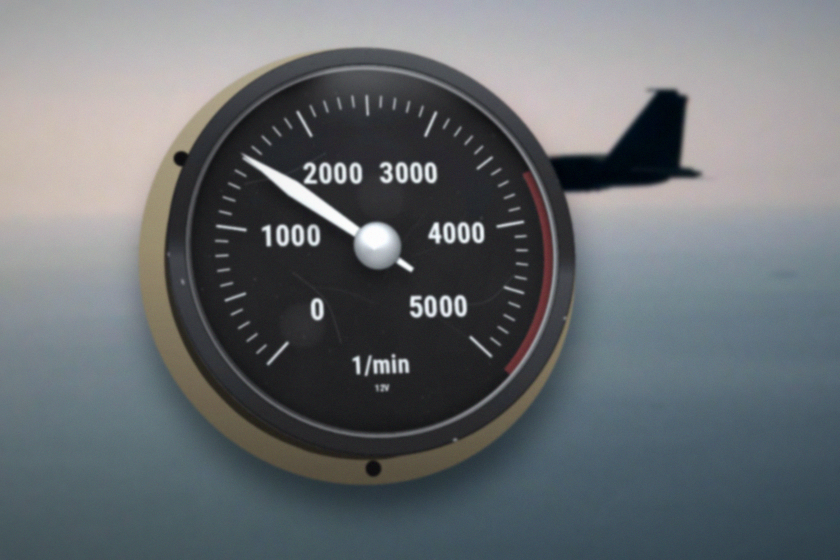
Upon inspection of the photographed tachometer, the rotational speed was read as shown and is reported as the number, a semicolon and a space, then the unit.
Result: 1500; rpm
